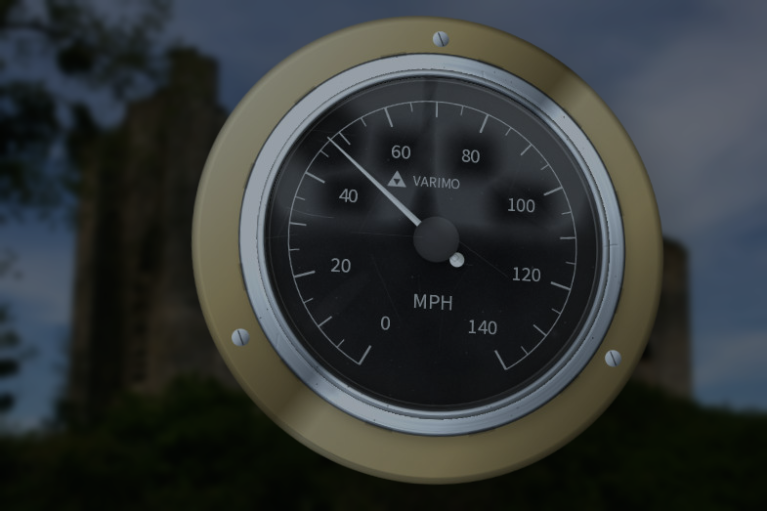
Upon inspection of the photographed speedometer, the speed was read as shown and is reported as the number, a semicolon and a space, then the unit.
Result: 47.5; mph
